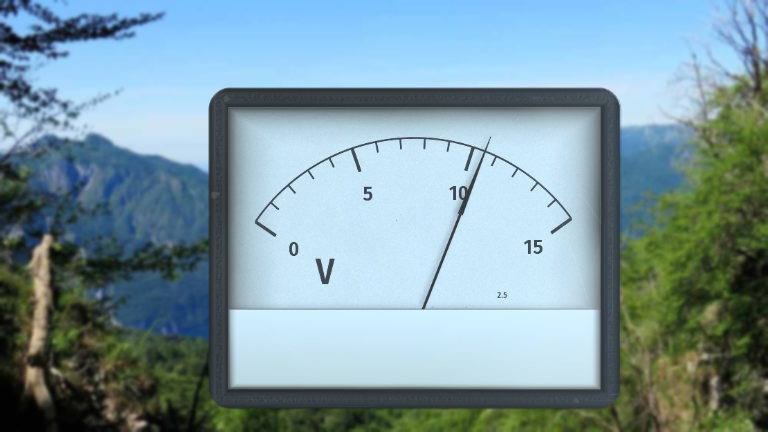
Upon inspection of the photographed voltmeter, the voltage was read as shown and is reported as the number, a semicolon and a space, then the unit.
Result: 10.5; V
